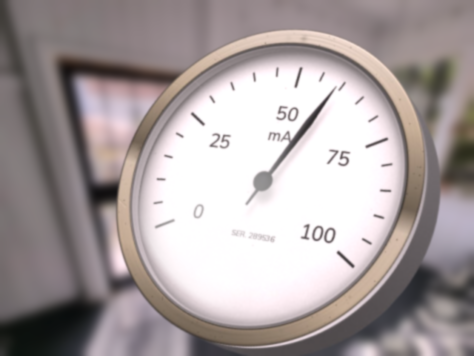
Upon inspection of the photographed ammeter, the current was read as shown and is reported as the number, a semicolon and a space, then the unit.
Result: 60; mA
